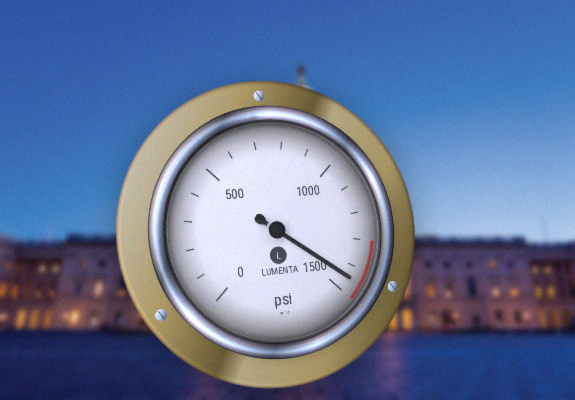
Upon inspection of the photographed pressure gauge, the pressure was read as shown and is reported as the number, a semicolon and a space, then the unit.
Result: 1450; psi
